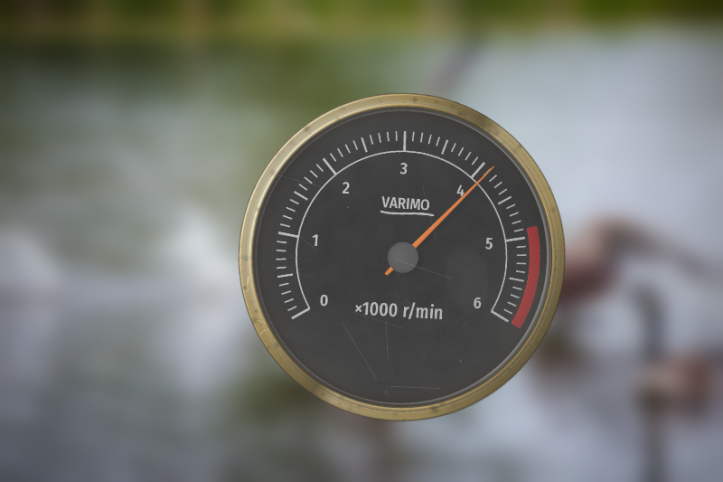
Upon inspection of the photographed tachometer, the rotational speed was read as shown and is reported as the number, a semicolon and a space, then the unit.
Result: 4100; rpm
